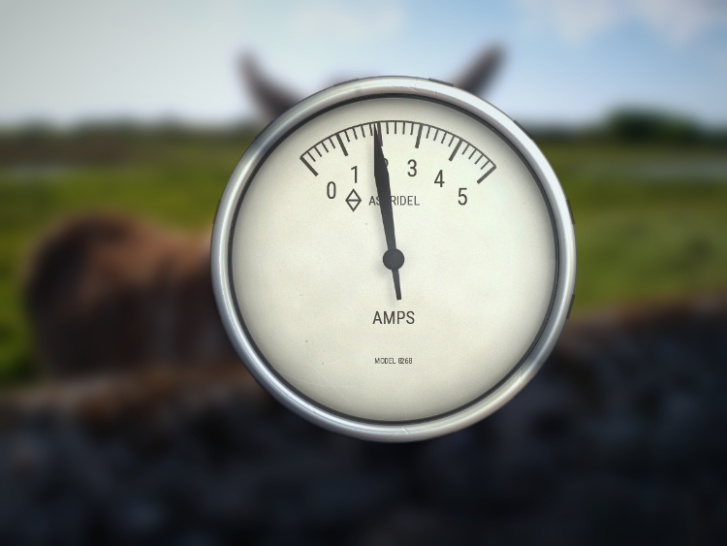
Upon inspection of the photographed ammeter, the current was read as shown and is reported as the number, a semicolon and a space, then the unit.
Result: 1.9; A
